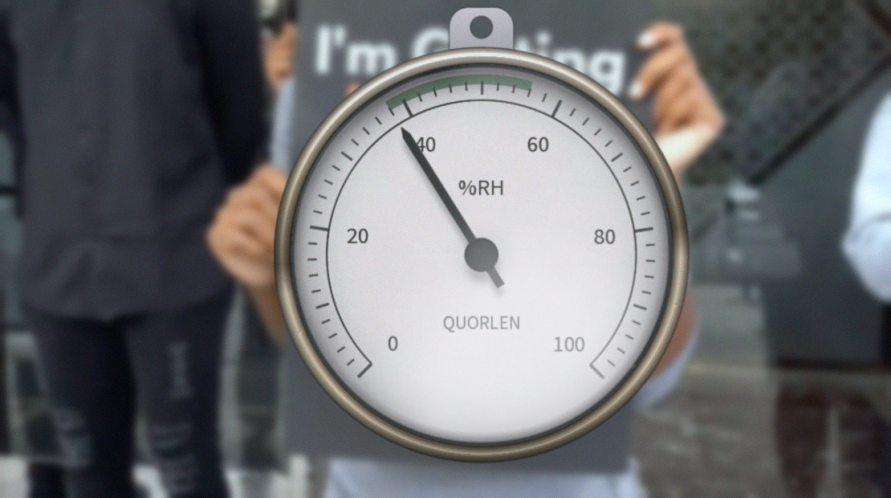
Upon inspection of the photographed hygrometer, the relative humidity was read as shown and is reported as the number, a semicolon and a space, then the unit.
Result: 38; %
